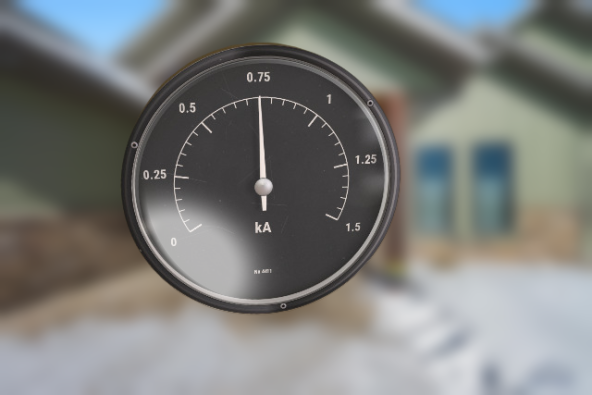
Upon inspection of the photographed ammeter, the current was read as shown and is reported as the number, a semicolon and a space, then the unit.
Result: 0.75; kA
